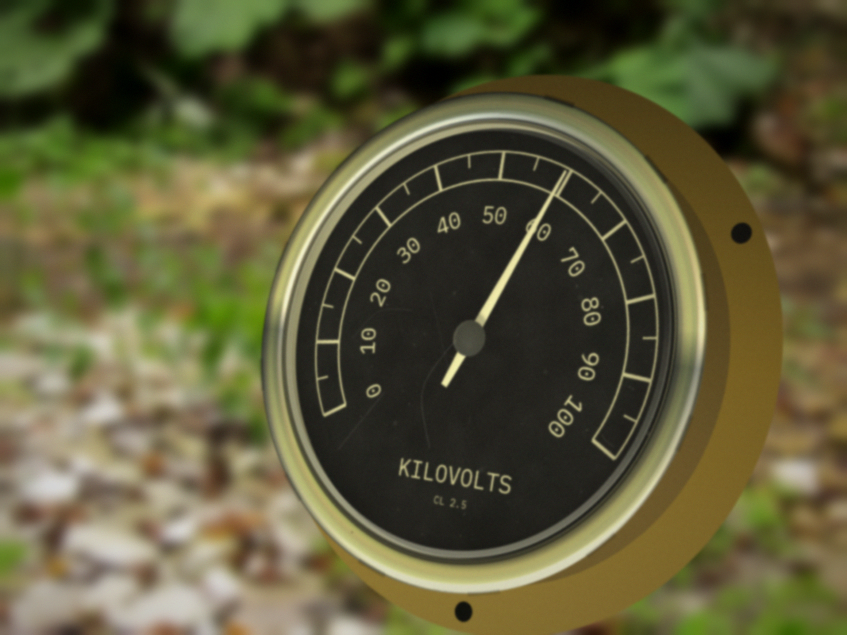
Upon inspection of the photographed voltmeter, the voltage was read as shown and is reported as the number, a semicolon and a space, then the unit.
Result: 60; kV
